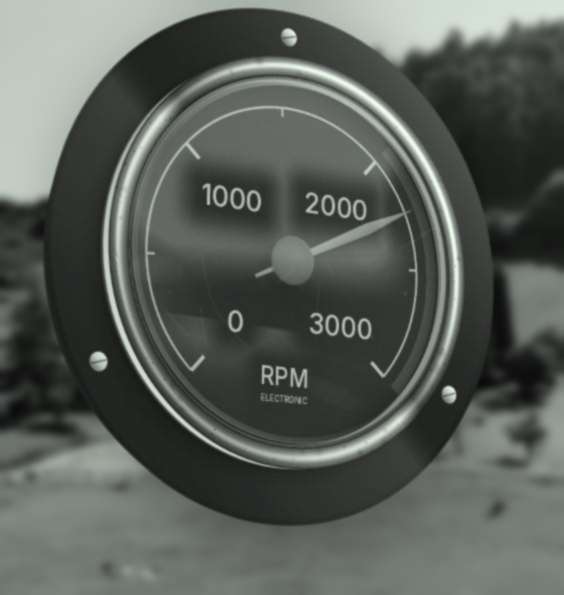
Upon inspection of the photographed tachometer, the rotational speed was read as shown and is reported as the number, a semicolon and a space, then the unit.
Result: 2250; rpm
